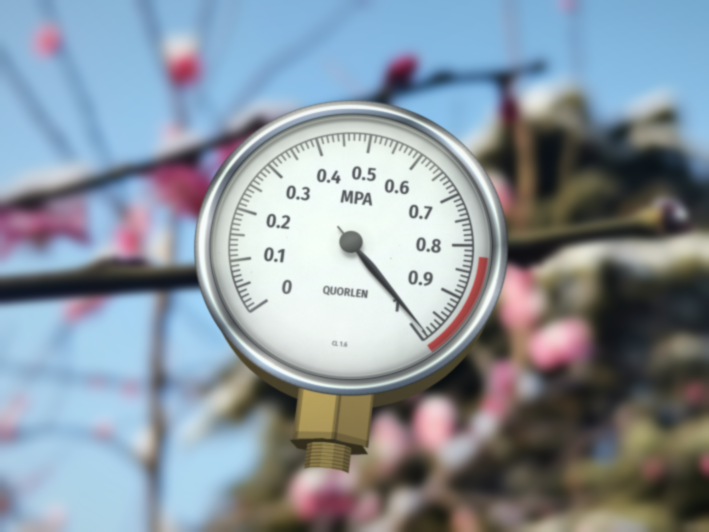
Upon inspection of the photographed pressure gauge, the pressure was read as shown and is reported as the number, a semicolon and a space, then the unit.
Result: 0.99; MPa
